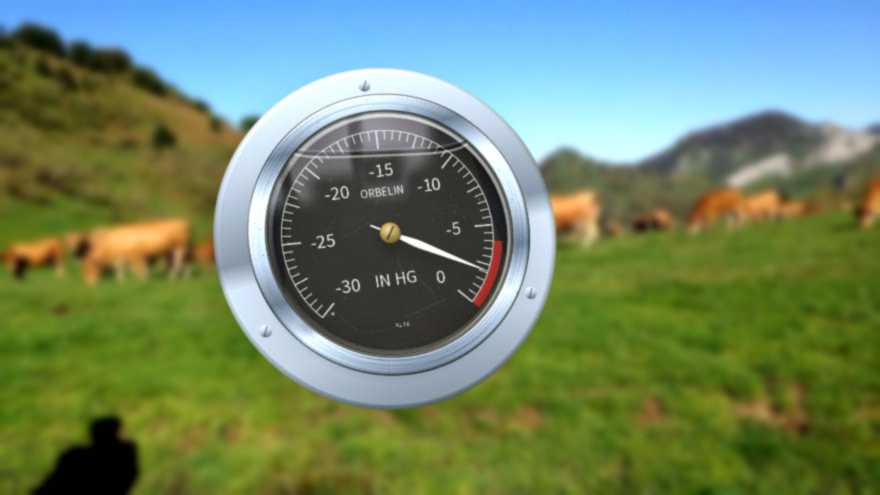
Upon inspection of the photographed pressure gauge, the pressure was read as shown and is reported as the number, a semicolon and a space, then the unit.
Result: -2; inHg
